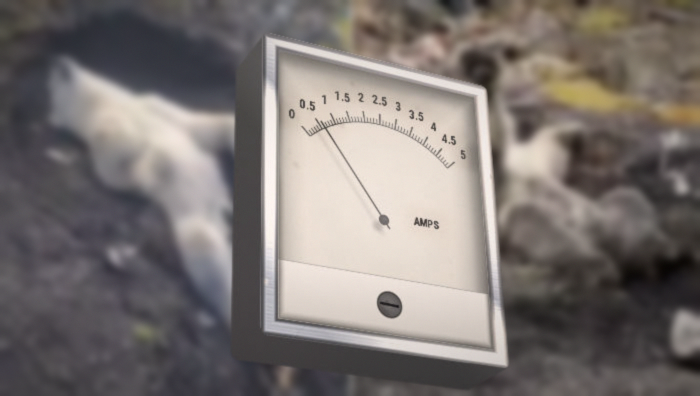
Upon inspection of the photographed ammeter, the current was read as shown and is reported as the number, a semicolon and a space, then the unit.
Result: 0.5; A
